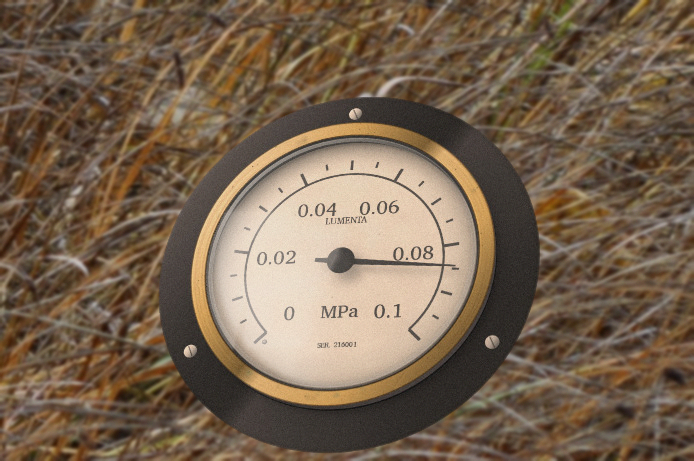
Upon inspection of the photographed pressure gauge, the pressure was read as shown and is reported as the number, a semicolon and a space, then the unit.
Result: 0.085; MPa
